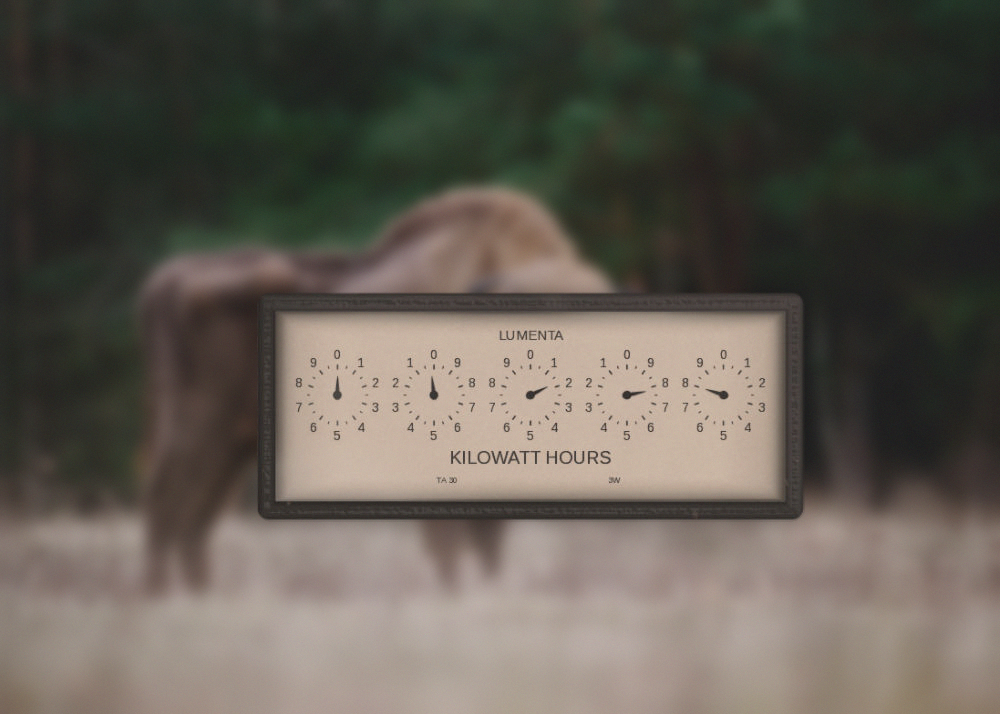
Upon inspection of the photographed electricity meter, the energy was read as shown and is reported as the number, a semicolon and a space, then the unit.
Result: 178; kWh
